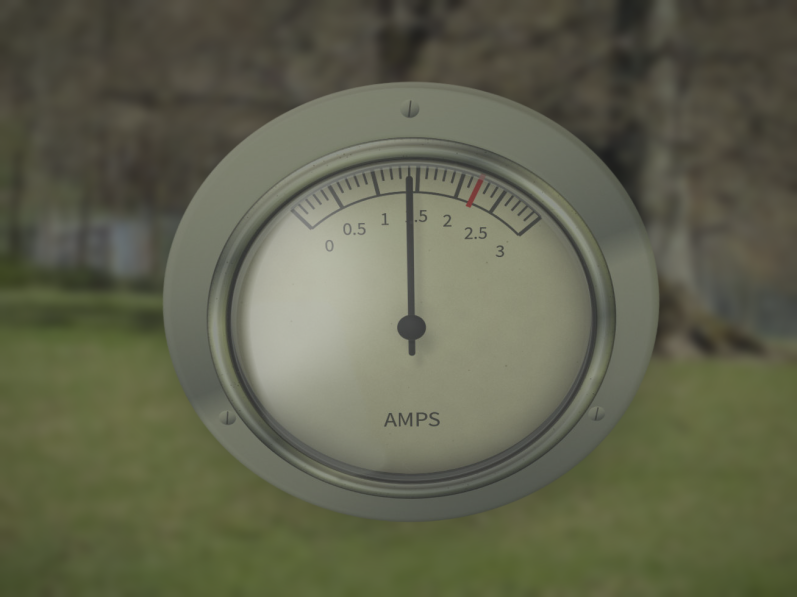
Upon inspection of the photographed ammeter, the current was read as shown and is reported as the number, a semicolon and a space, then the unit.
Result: 1.4; A
